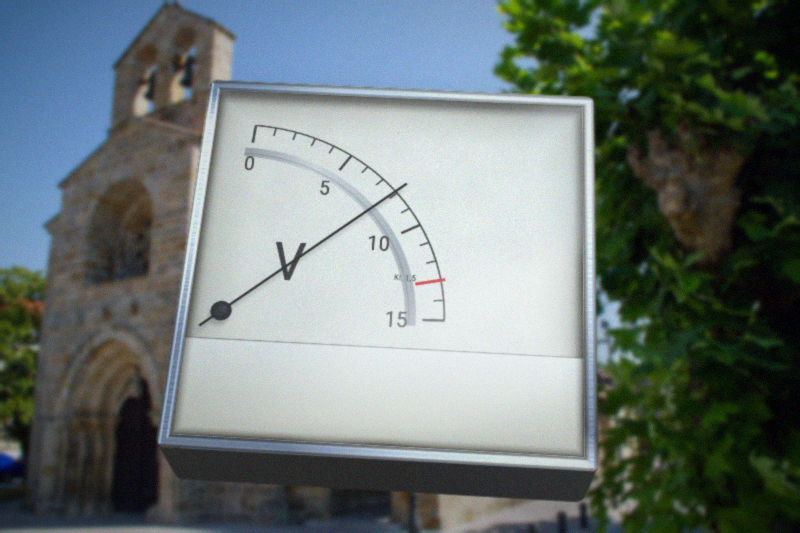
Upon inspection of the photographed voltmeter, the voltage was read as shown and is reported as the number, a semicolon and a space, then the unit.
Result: 8; V
